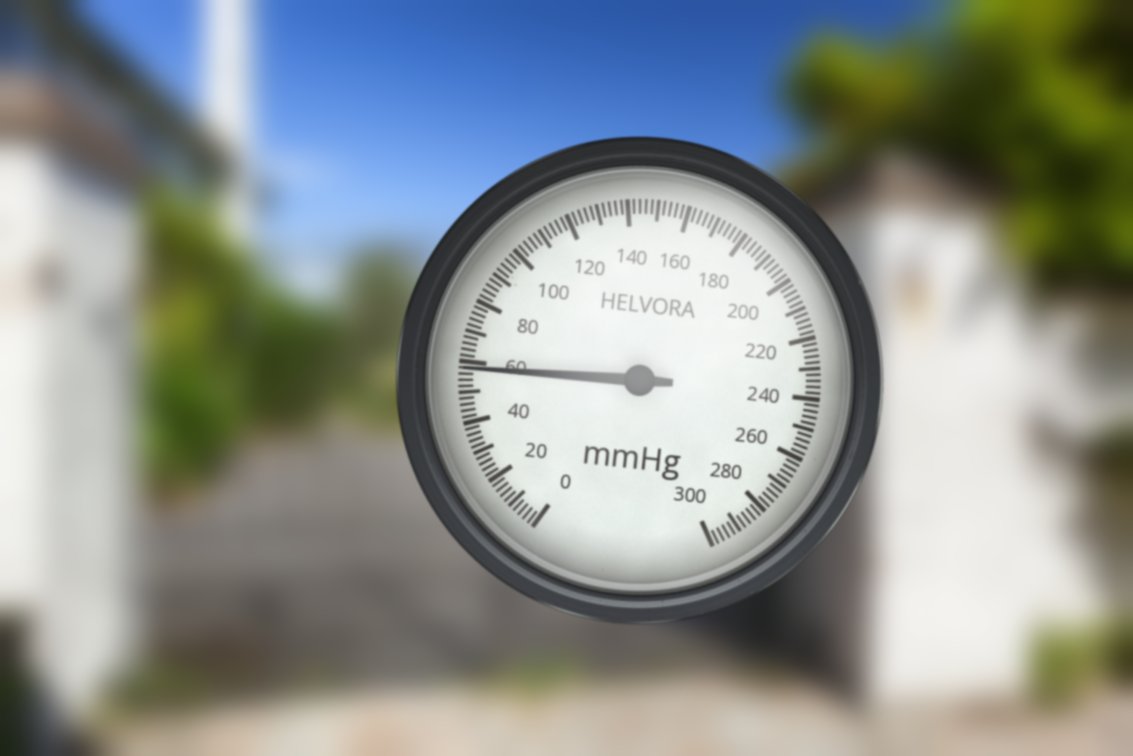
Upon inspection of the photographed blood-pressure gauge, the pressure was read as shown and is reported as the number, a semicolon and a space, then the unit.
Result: 58; mmHg
